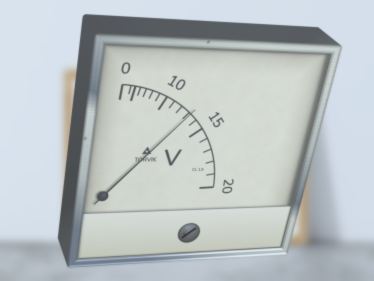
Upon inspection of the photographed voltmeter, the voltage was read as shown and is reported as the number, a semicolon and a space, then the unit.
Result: 13; V
